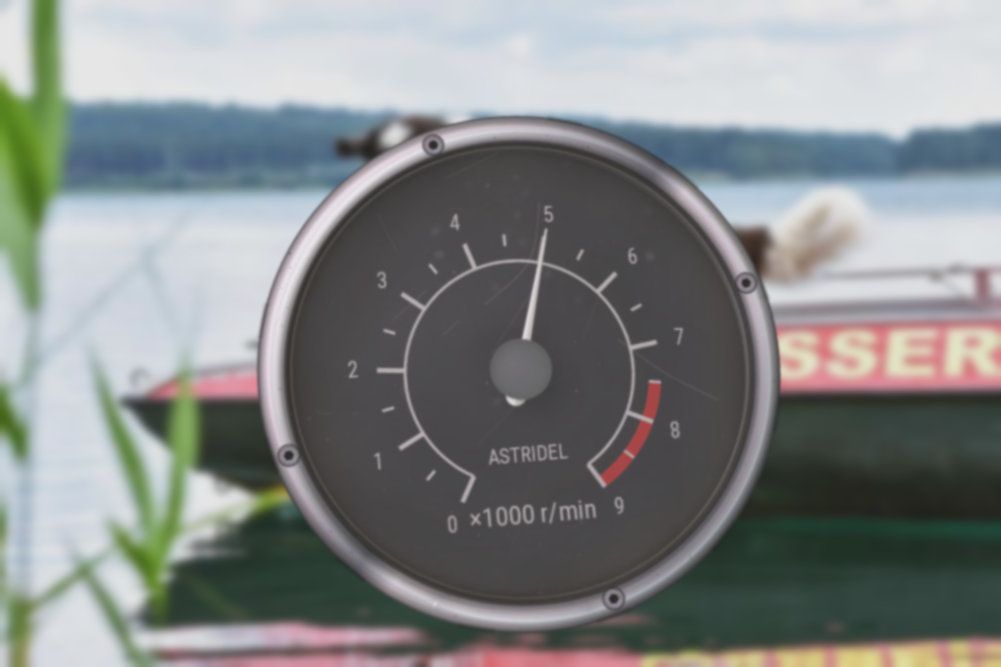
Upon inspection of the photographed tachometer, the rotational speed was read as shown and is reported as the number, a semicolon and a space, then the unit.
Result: 5000; rpm
